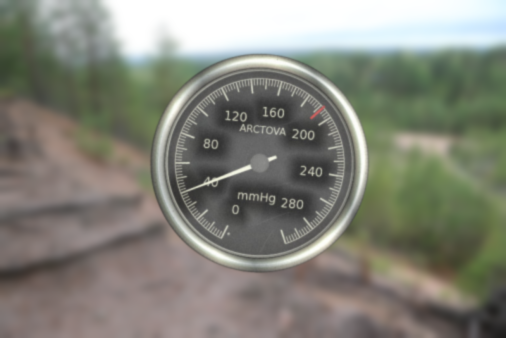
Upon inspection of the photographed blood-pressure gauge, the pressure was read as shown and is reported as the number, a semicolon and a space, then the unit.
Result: 40; mmHg
